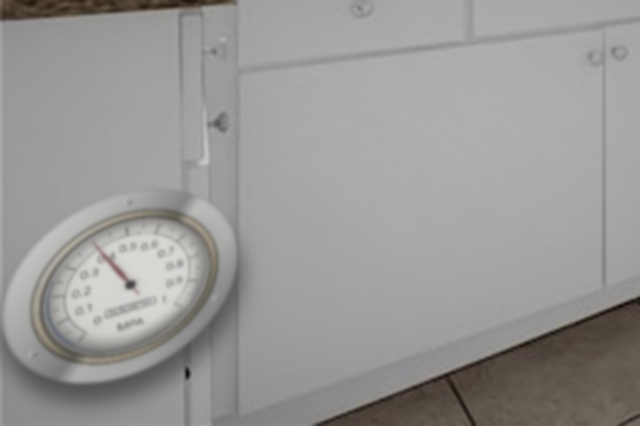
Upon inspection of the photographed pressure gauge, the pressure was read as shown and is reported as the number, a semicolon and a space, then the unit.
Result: 0.4; MPa
